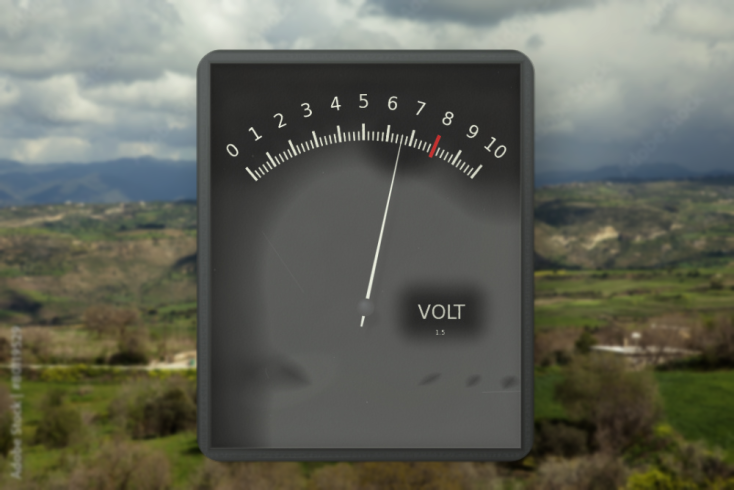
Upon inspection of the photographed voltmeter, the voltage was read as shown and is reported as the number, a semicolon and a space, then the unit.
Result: 6.6; V
